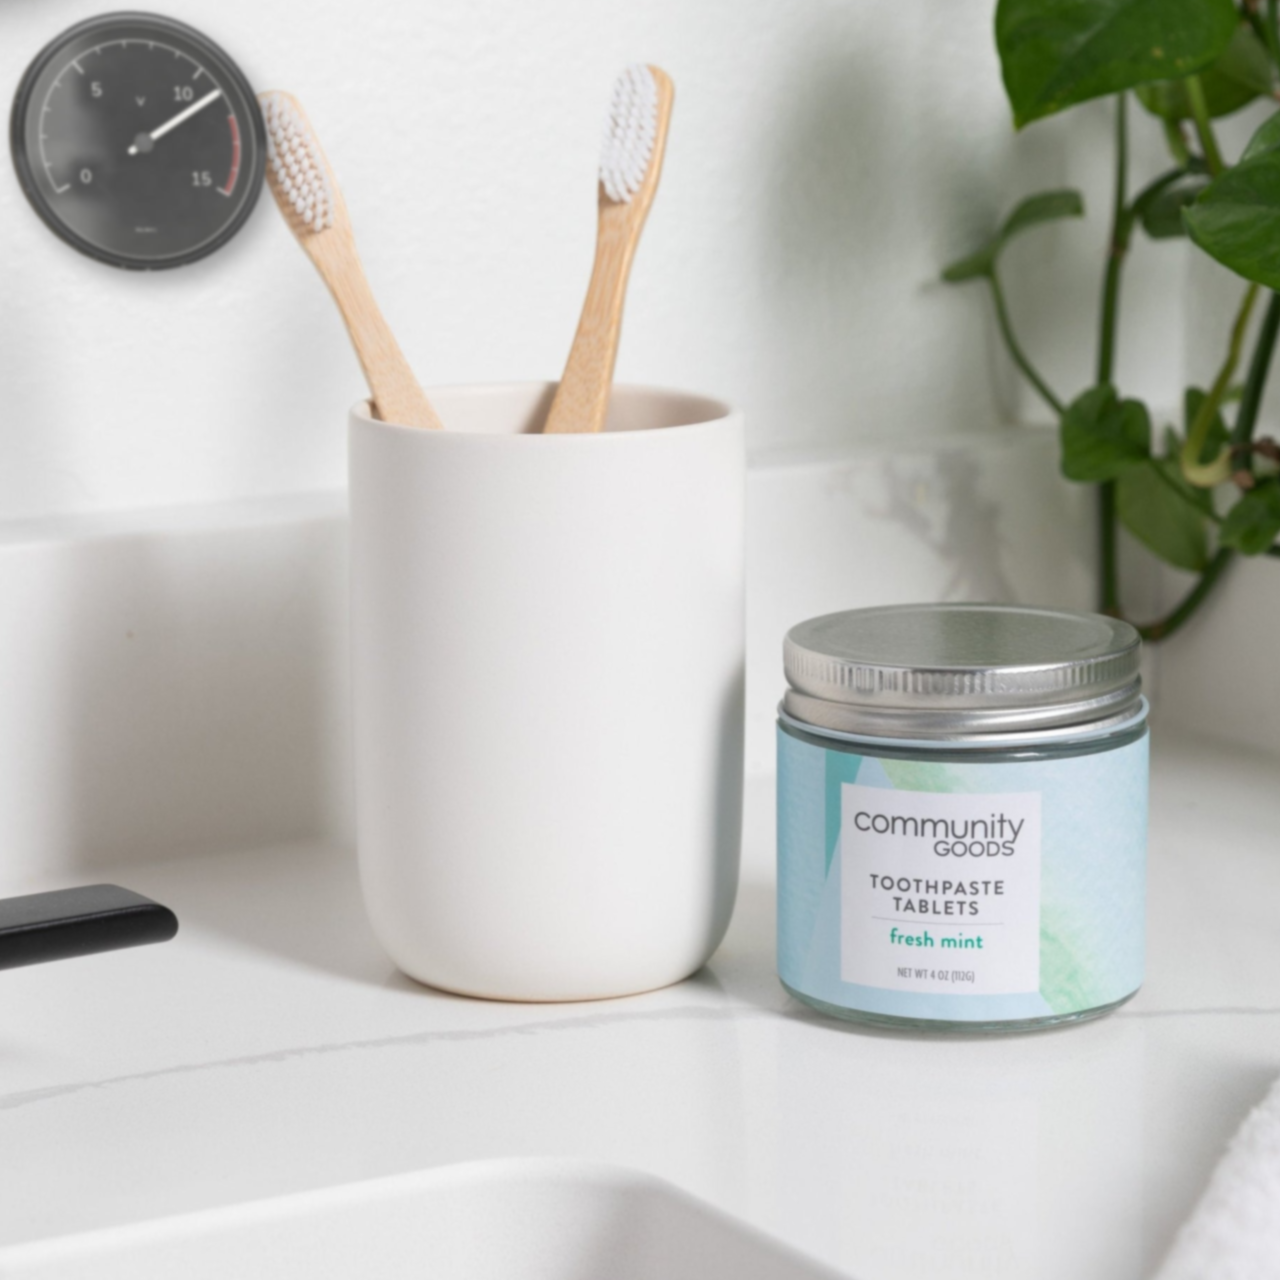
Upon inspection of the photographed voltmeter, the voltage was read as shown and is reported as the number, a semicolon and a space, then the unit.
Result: 11; V
